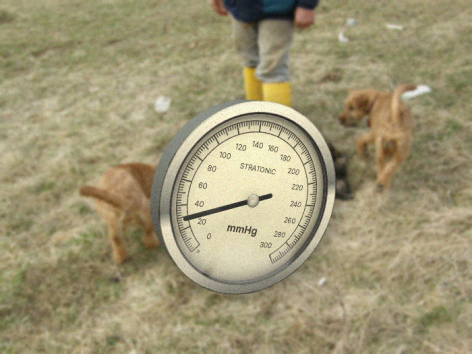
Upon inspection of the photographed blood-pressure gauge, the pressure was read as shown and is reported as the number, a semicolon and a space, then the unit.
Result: 30; mmHg
